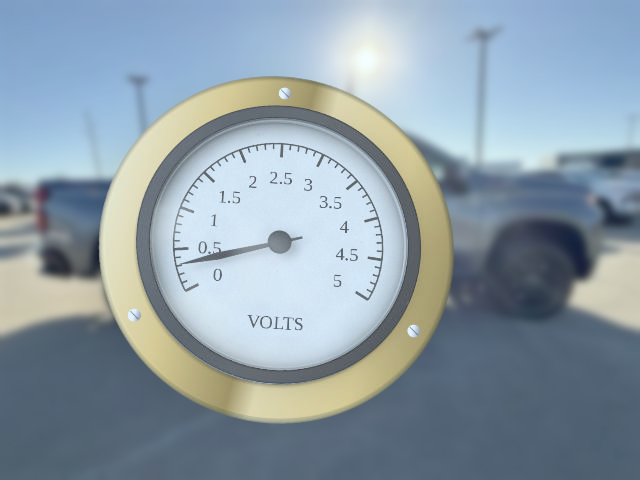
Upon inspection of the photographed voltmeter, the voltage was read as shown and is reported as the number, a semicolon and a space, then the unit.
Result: 0.3; V
